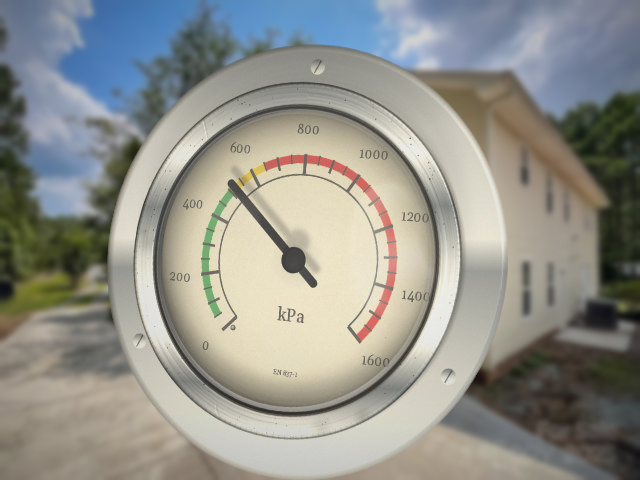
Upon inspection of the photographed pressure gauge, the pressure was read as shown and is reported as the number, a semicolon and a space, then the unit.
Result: 525; kPa
